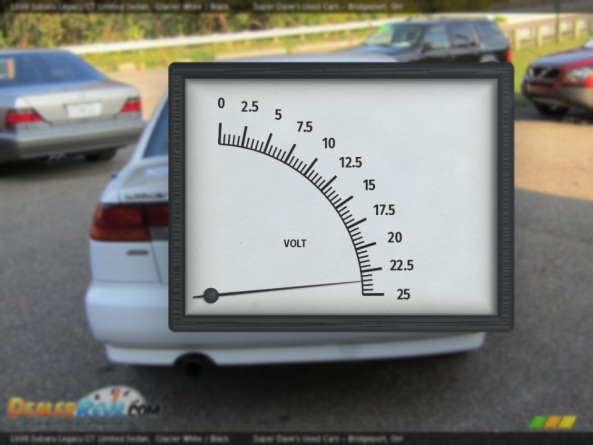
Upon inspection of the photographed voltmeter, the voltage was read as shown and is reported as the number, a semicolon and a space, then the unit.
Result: 23.5; V
